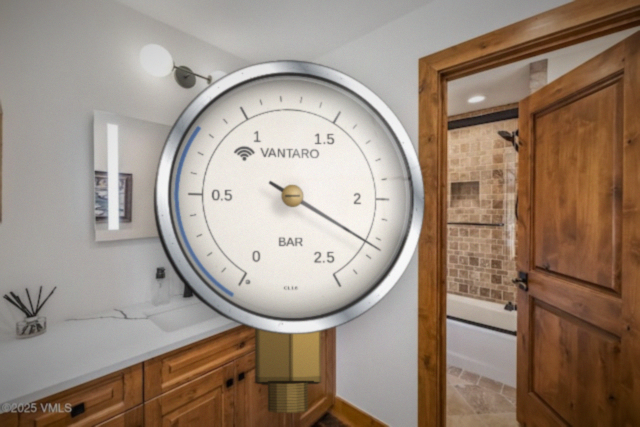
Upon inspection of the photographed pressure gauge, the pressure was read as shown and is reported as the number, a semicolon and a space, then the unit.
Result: 2.25; bar
